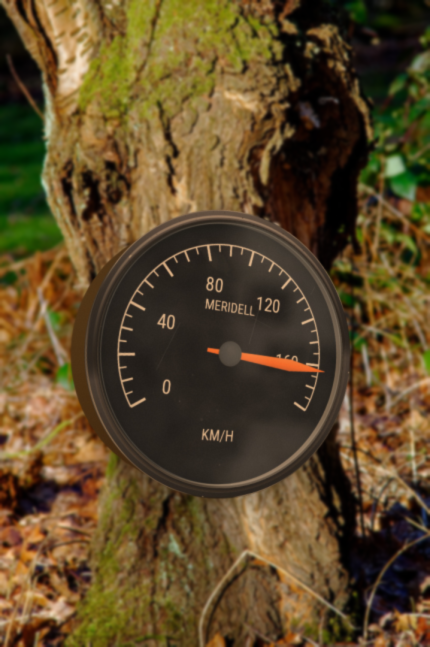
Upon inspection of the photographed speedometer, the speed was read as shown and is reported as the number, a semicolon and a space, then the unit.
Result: 162.5; km/h
